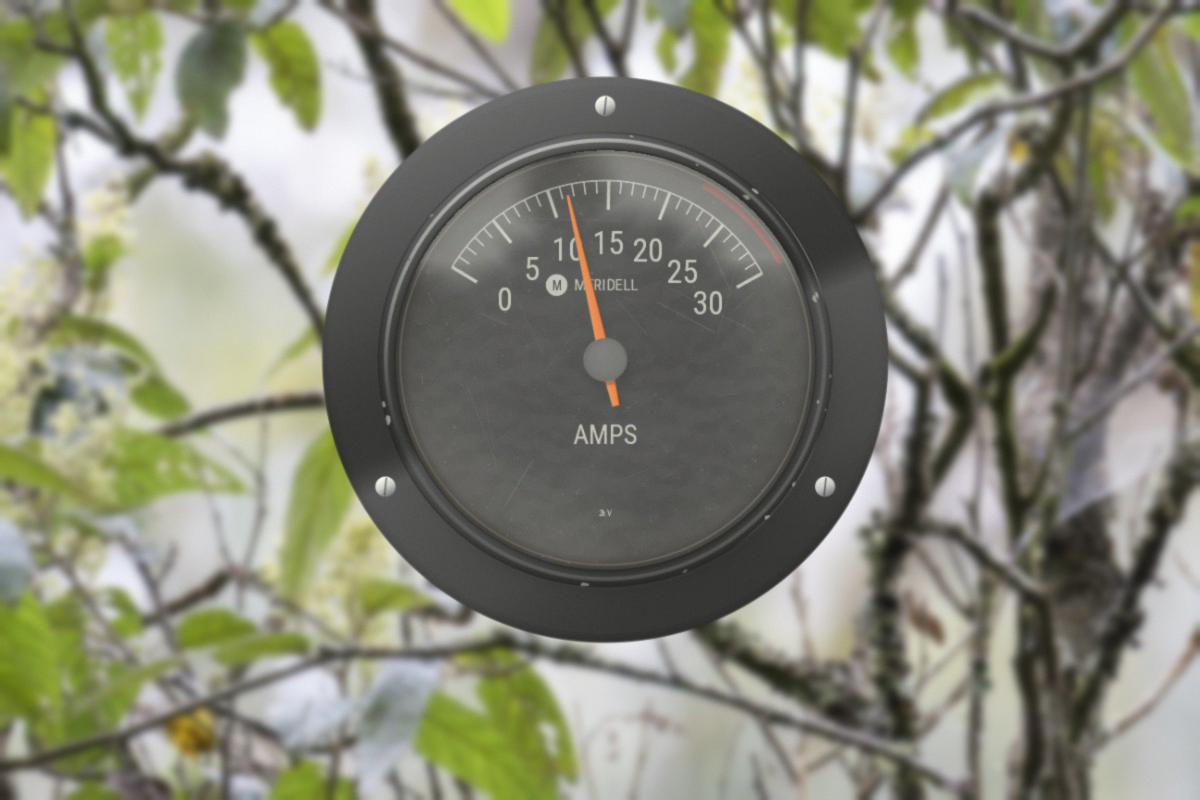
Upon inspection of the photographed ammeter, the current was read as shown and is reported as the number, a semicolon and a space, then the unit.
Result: 11.5; A
